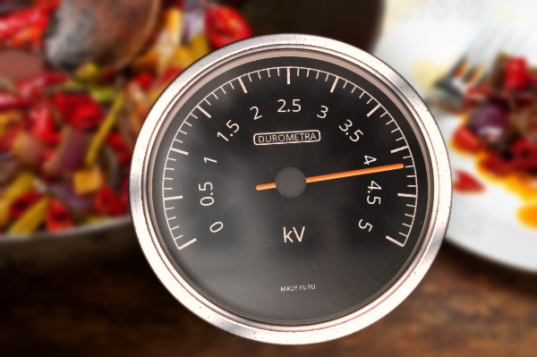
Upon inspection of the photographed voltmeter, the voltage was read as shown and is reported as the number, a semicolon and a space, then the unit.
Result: 4.2; kV
